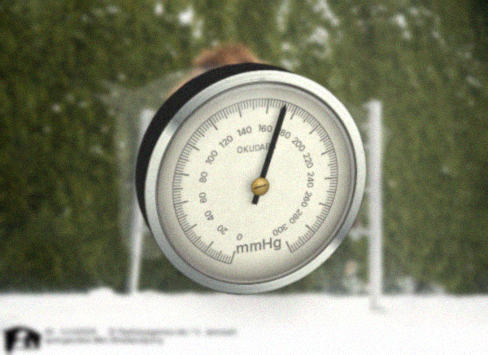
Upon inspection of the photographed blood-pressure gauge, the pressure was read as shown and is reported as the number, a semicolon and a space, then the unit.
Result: 170; mmHg
